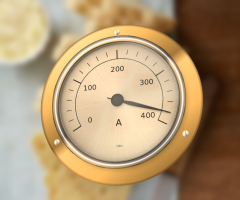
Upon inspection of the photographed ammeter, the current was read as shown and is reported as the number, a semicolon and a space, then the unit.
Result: 380; A
